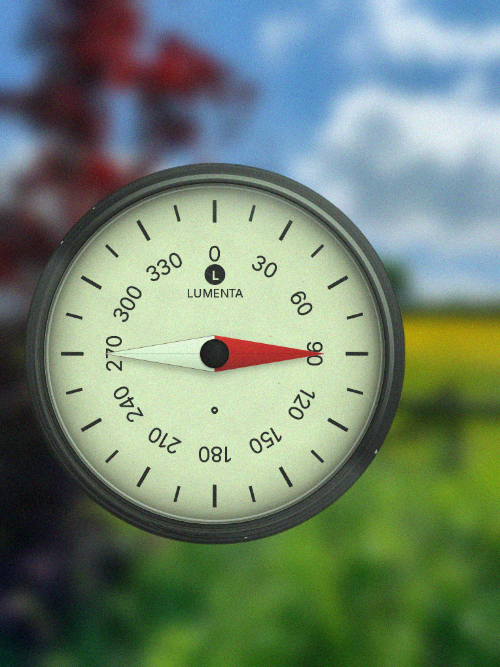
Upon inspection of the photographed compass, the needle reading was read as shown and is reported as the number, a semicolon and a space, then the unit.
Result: 90; °
